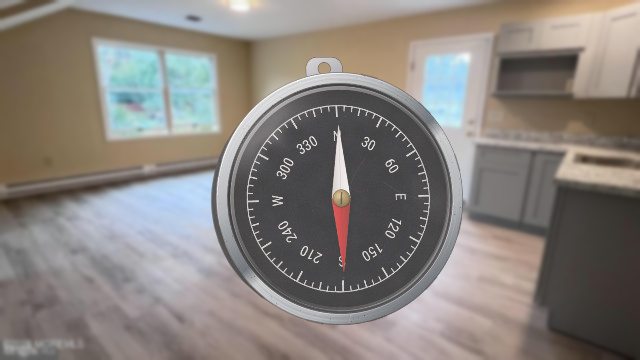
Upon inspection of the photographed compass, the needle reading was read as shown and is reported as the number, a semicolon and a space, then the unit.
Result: 180; °
